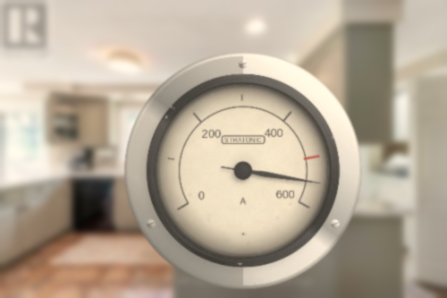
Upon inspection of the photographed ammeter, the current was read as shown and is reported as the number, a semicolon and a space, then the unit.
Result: 550; A
